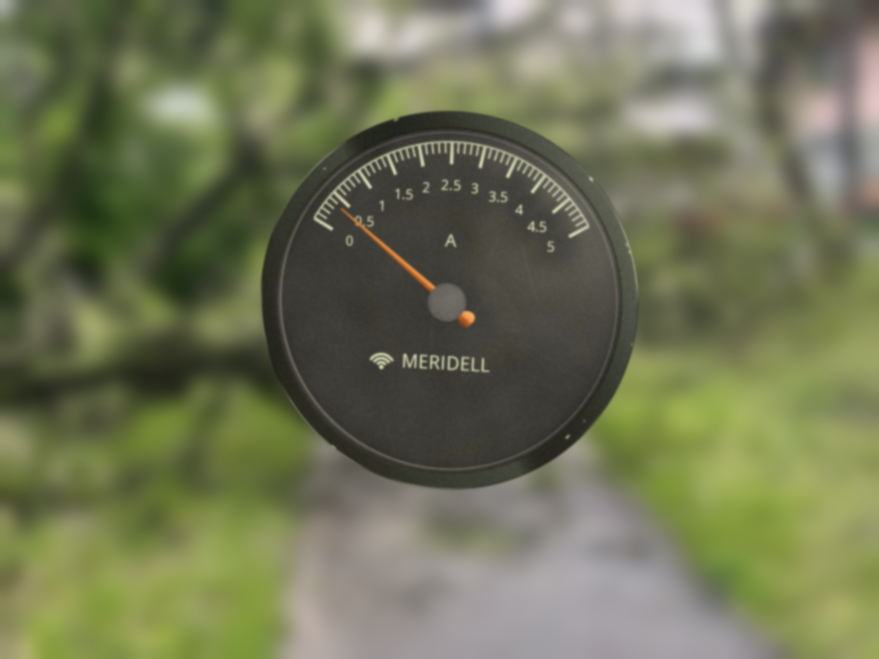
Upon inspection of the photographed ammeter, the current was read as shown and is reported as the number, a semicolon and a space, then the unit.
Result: 0.4; A
